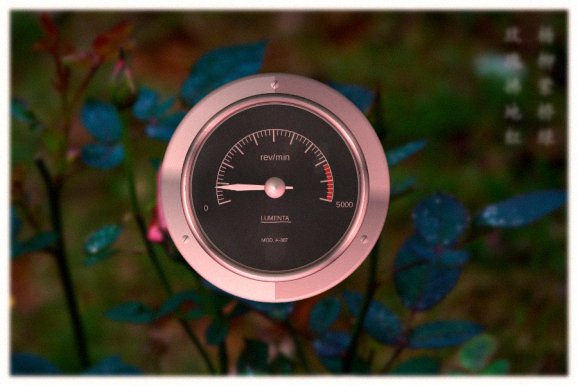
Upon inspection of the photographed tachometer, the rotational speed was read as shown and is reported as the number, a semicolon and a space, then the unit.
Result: 400; rpm
